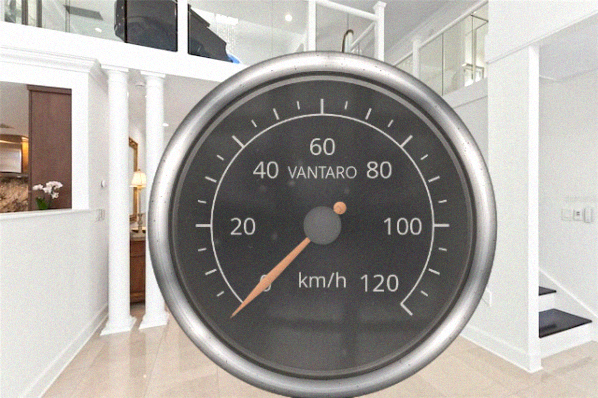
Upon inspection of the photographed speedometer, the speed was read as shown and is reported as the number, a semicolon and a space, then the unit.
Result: 0; km/h
